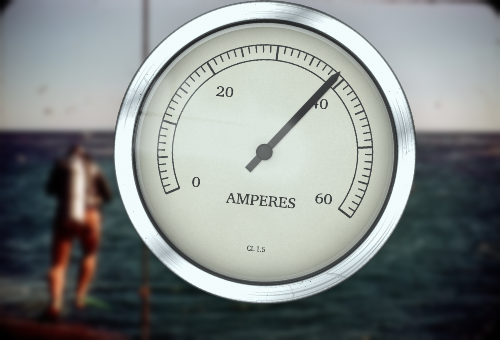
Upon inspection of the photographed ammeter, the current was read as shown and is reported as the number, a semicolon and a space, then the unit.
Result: 39; A
